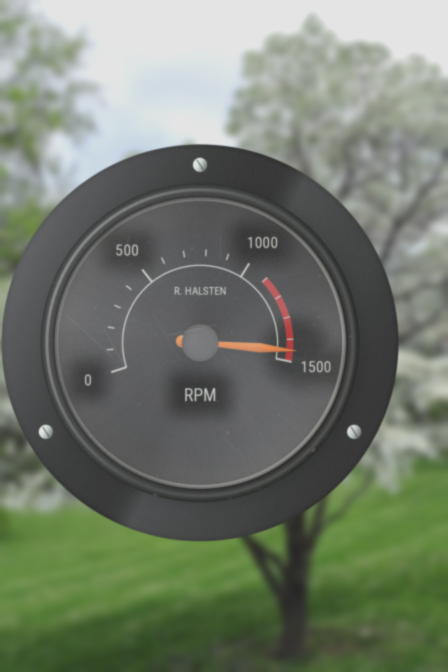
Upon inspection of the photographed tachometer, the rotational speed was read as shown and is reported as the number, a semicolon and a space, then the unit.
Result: 1450; rpm
